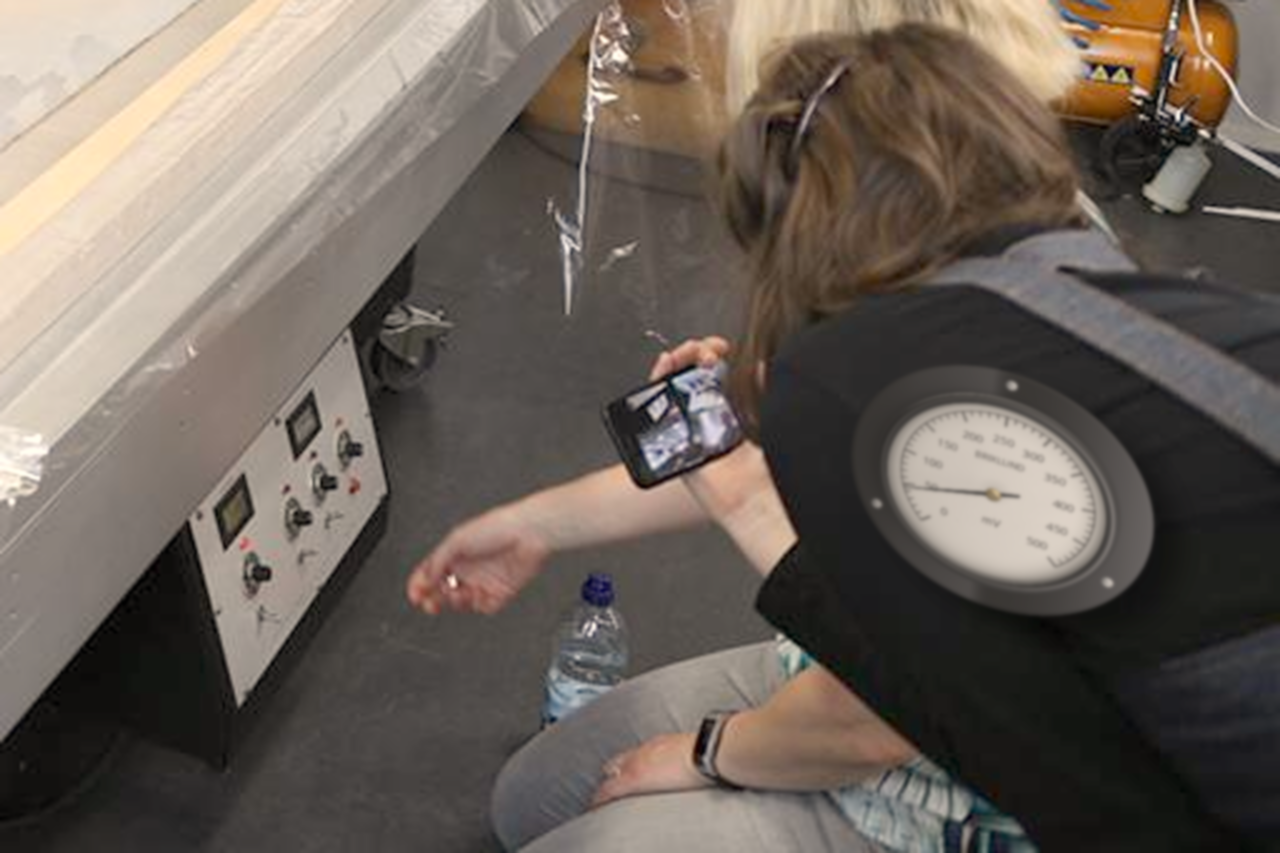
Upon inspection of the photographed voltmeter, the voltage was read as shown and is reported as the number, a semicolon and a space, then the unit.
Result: 50; mV
